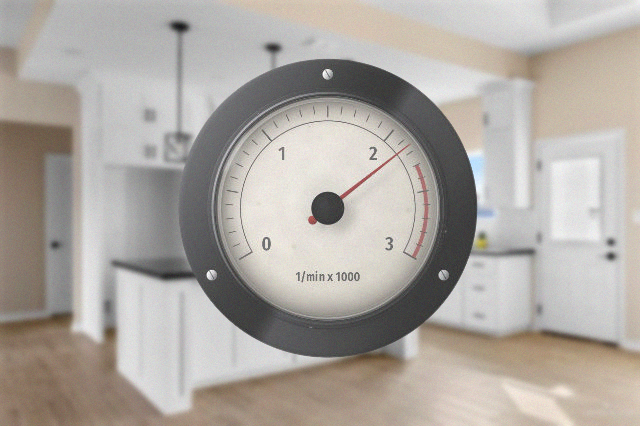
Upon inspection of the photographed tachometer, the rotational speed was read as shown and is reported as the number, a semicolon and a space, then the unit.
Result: 2150; rpm
